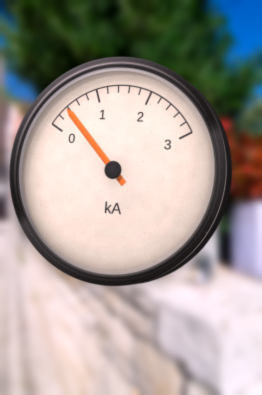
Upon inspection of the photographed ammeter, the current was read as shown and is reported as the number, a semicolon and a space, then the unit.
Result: 0.4; kA
